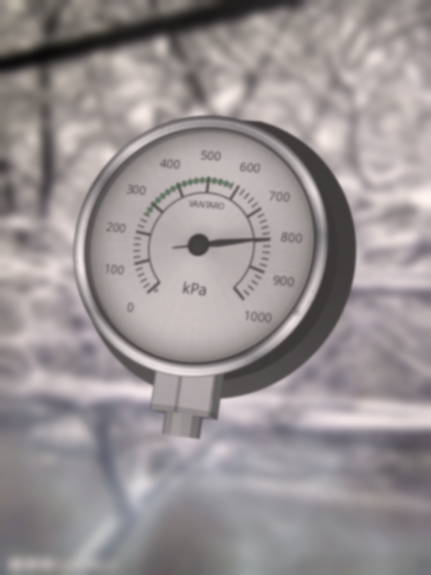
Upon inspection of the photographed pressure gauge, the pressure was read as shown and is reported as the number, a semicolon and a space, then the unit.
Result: 800; kPa
